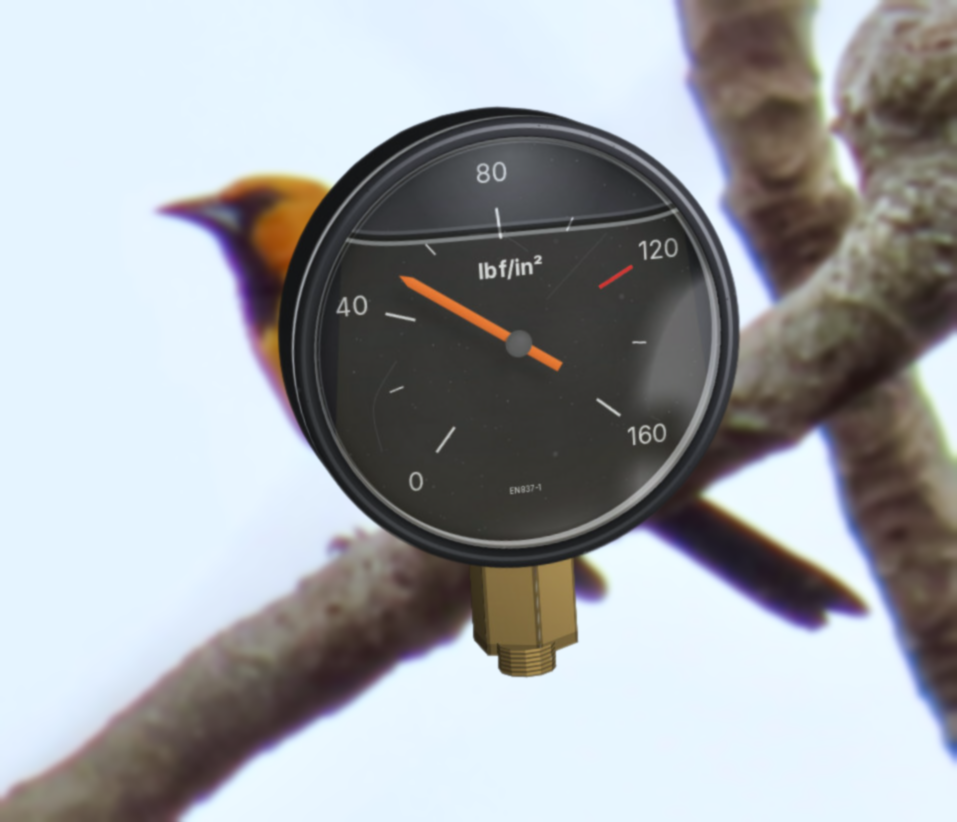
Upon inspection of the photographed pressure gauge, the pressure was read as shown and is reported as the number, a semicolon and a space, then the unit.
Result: 50; psi
